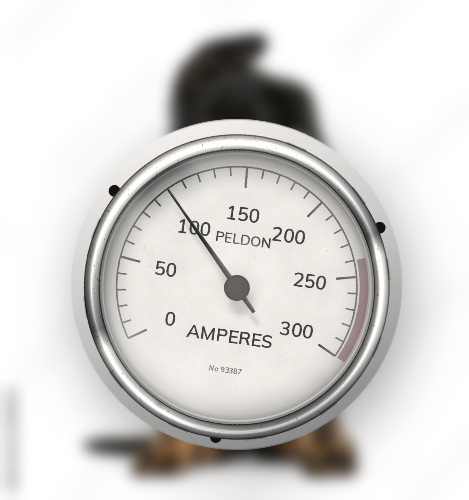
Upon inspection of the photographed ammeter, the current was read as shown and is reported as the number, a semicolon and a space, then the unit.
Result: 100; A
